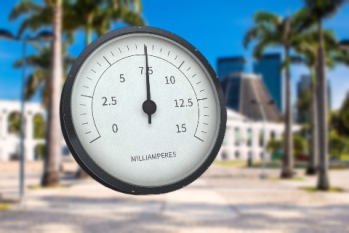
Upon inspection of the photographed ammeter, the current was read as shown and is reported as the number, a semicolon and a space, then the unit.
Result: 7.5; mA
